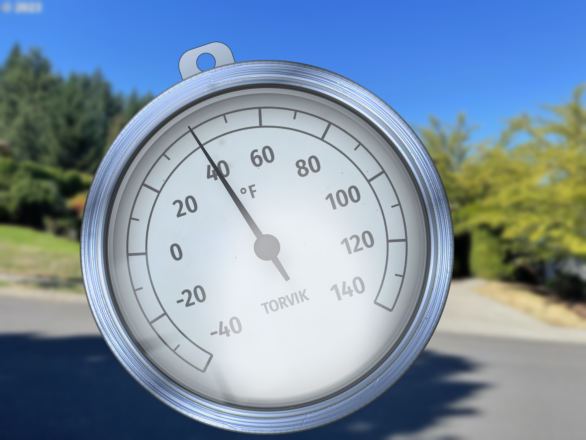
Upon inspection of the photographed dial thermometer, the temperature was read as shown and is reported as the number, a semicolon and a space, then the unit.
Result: 40; °F
